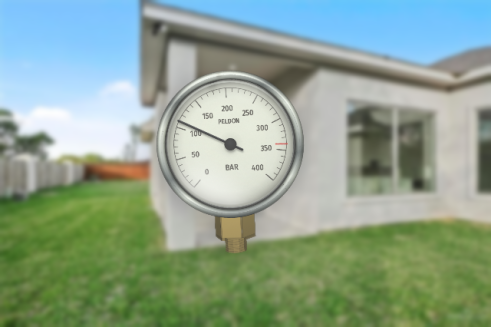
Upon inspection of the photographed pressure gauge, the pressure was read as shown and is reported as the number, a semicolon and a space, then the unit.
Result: 110; bar
